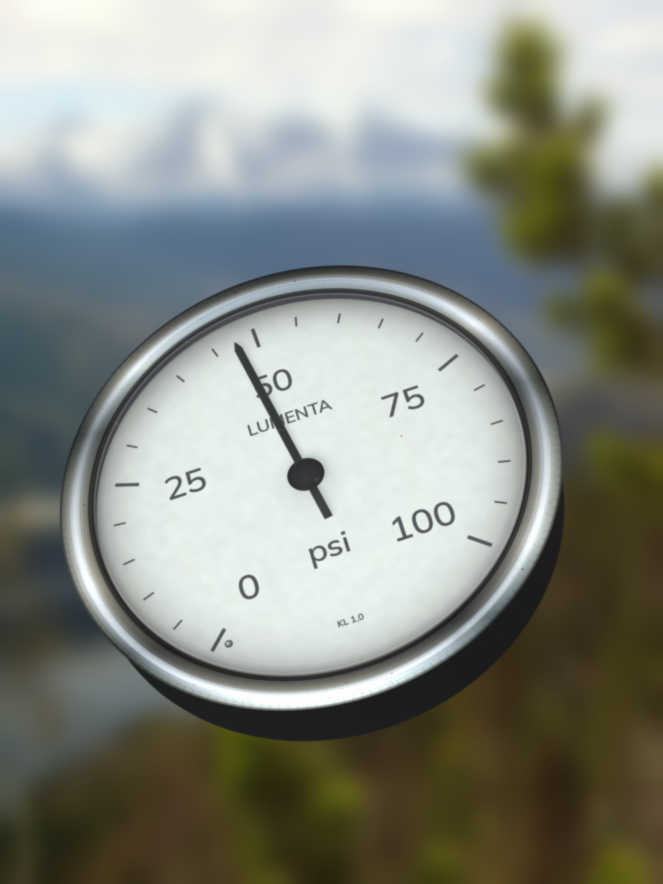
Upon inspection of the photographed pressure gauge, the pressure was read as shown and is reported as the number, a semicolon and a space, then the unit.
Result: 47.5; psi
